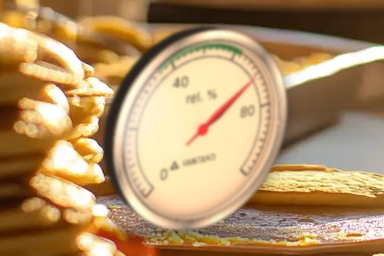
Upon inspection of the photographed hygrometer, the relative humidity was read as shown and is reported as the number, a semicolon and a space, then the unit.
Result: 70; %
